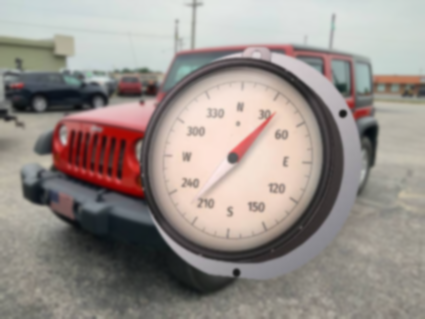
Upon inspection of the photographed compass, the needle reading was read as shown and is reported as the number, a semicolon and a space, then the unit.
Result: 40; °
